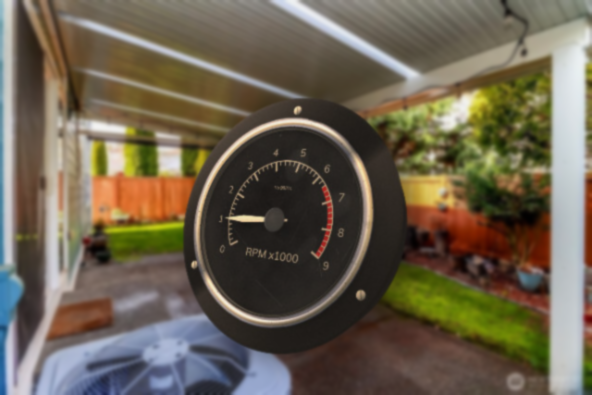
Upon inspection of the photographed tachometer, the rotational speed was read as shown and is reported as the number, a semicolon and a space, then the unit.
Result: 1000; rpm
